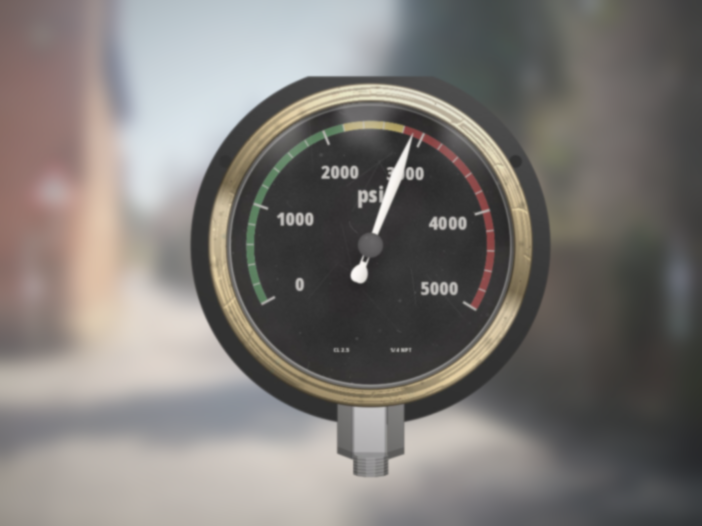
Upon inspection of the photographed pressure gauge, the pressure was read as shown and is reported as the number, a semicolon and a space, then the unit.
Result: 2900; psi
